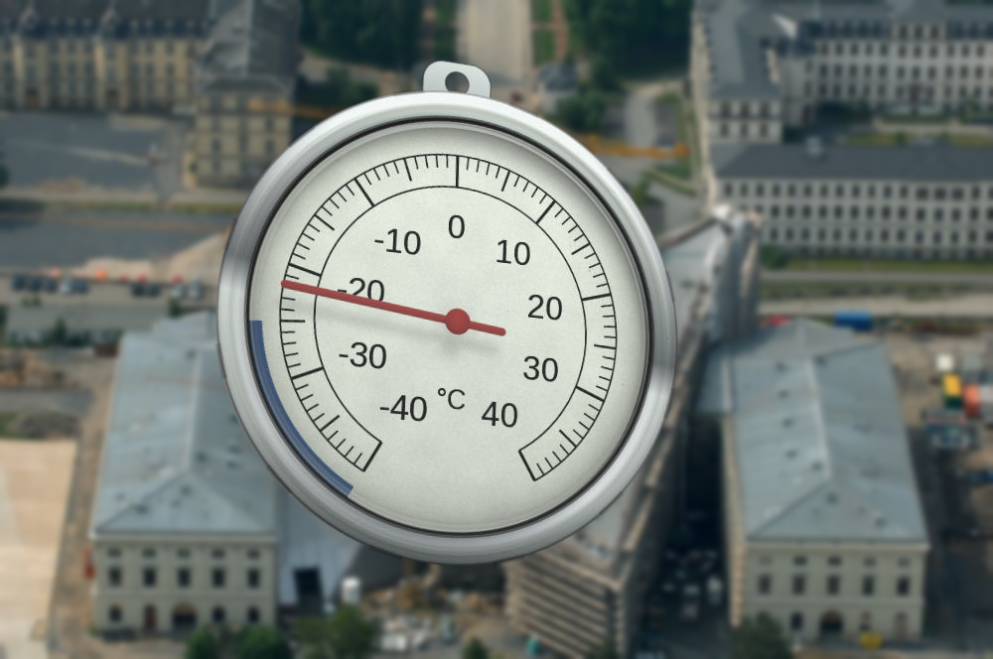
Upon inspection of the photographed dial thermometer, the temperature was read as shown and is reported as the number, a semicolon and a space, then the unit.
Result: -22; °C
